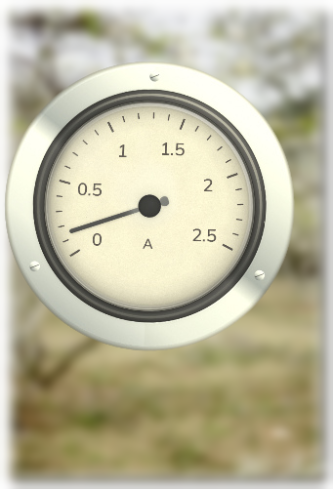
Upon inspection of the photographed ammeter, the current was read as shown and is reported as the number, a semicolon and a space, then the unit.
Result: 0.15; A
